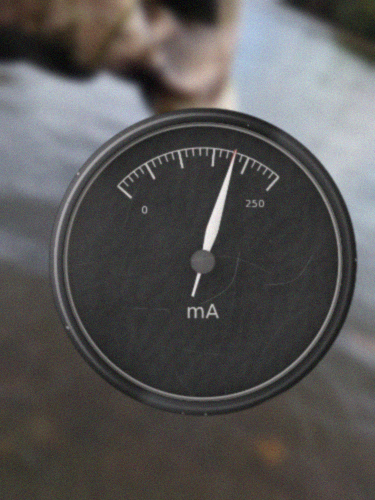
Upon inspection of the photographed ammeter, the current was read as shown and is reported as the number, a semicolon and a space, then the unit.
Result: 180; mA
